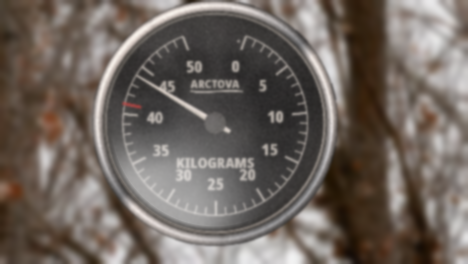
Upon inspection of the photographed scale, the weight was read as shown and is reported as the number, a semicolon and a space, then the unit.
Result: 44; kg
